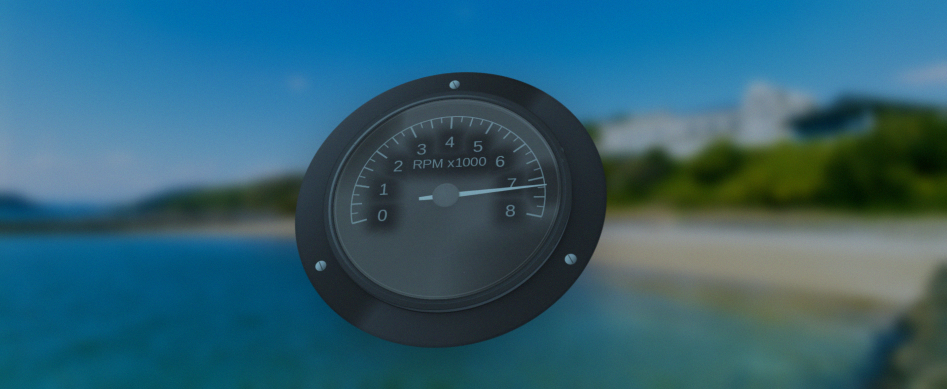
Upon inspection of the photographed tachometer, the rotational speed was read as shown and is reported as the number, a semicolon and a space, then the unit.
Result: 7250; rpm
